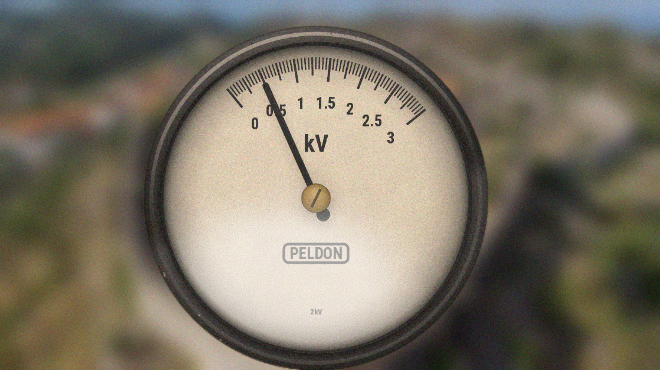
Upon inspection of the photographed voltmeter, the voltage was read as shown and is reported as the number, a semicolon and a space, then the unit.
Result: 0.5; kV
